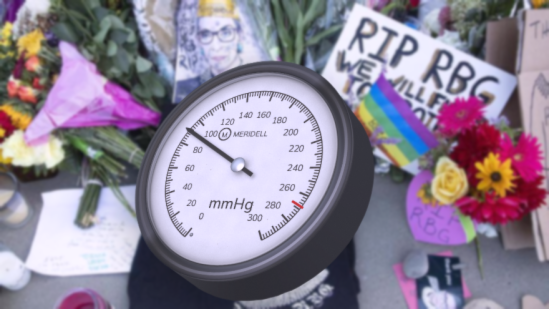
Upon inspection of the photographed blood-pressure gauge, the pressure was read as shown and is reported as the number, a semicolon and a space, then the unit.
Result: 90; mmHg
